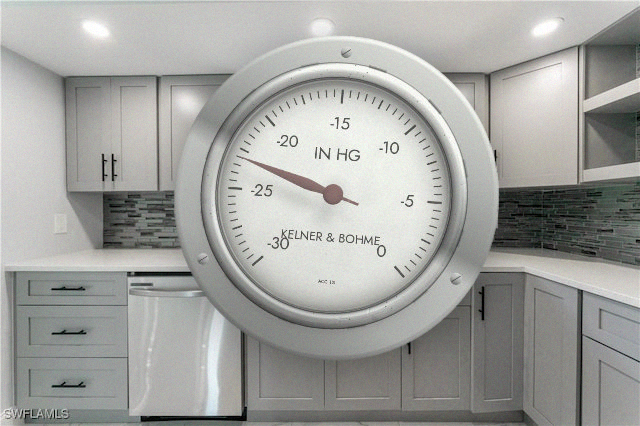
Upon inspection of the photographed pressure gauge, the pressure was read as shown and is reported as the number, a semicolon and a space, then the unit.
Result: -23; inHg
